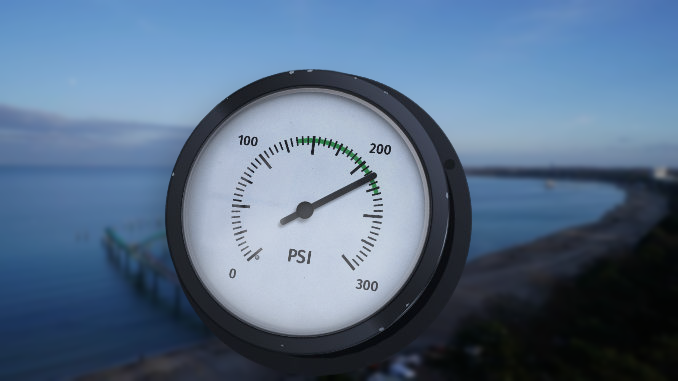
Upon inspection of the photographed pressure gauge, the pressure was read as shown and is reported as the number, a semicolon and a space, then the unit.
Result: 215; psi
